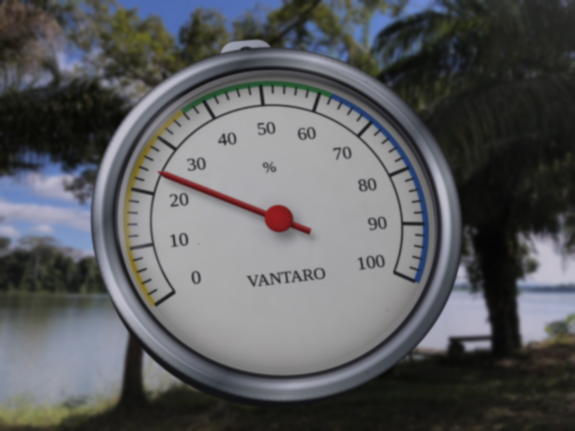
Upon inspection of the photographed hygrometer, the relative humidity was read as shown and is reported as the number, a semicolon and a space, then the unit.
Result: 24; %
